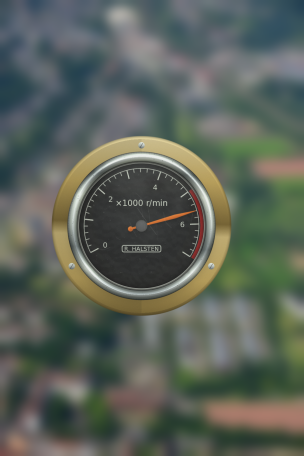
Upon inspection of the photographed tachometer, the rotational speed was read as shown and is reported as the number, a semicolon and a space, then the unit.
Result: 5600; rpm
